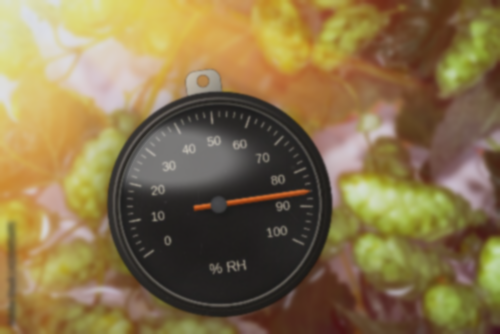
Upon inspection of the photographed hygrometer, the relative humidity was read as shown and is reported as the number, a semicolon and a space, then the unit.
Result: 86; %
